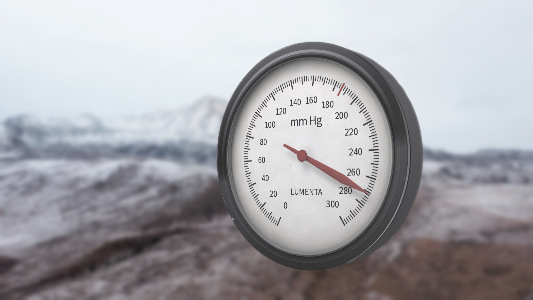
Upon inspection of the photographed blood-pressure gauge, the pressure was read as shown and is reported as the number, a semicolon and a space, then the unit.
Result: 270; mmHg
